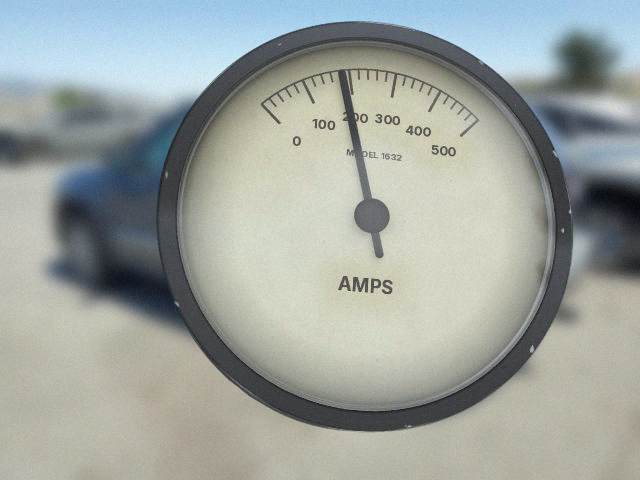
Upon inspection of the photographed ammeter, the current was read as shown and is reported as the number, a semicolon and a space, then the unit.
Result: 180; A
